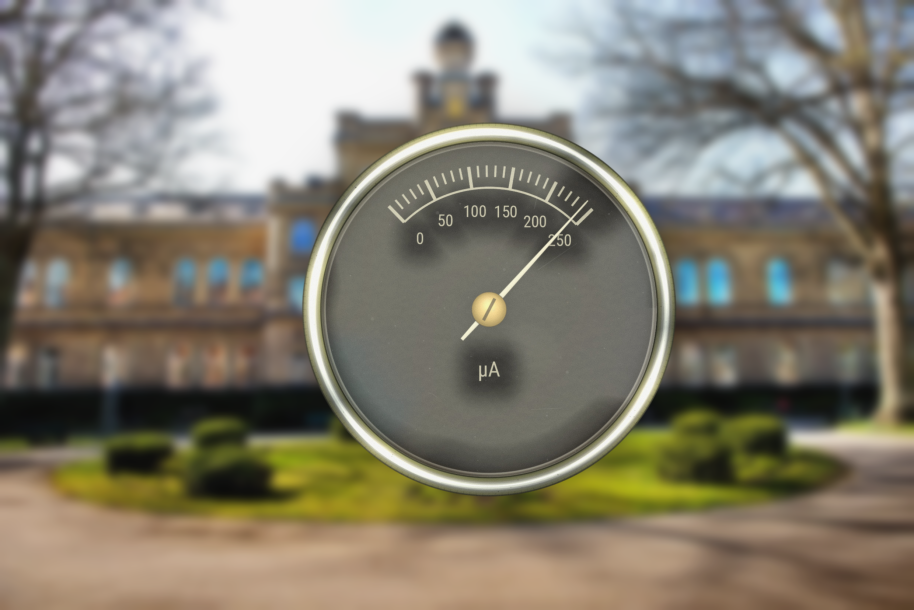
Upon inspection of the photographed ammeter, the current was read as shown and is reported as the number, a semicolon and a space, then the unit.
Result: 240; µA
